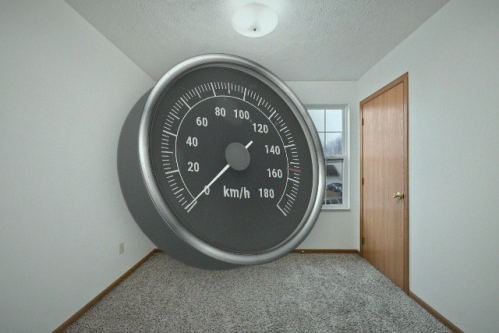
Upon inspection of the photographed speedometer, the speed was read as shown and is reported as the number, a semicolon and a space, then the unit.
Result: 2; km/h
